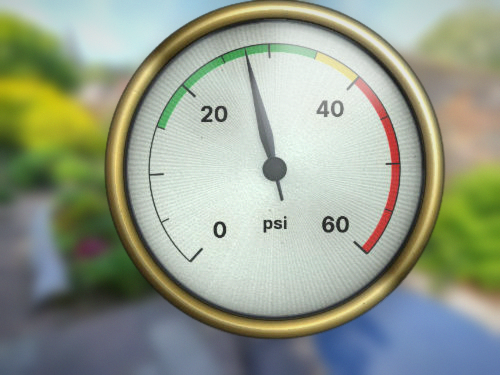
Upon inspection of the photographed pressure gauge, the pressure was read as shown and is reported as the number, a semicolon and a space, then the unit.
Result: 27.5; psi
